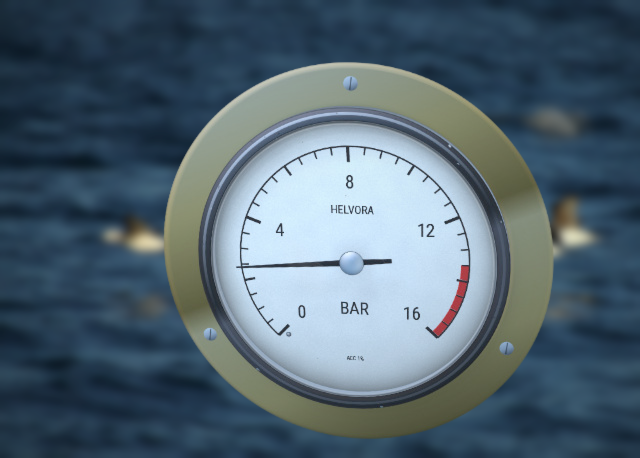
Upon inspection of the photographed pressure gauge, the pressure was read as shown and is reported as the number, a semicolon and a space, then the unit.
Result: 2.5; bar
